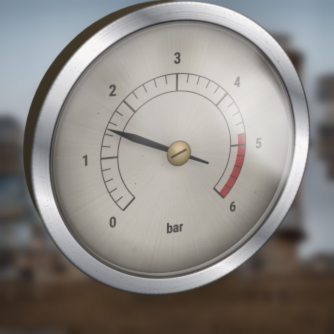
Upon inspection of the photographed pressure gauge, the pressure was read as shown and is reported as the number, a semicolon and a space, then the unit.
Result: 1.5; bar
